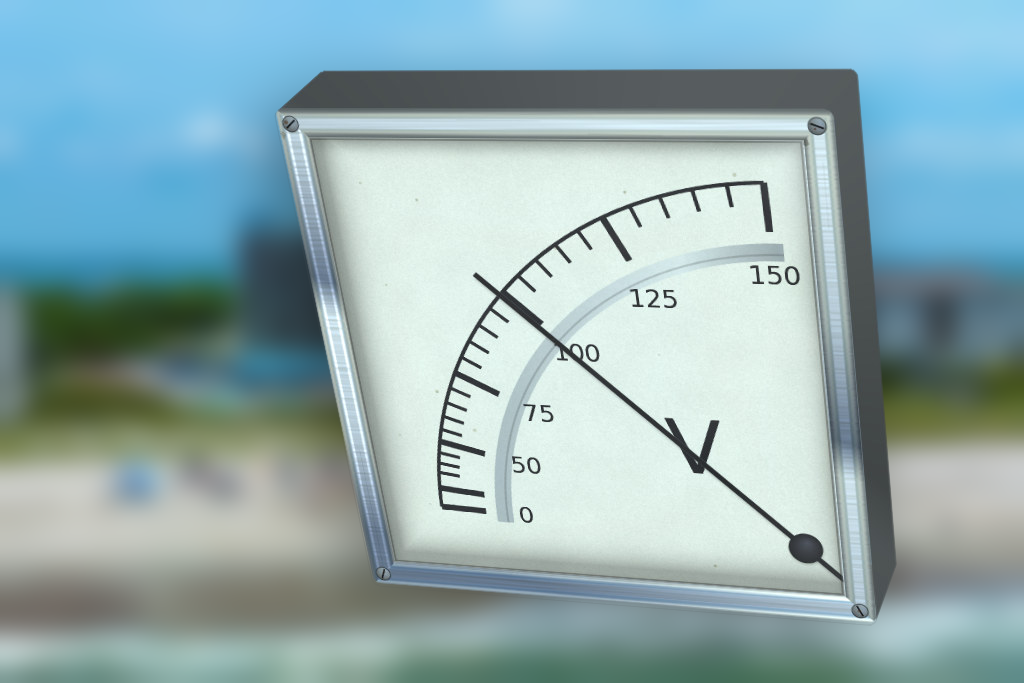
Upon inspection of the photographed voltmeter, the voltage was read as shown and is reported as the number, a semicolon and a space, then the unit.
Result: 100; V
